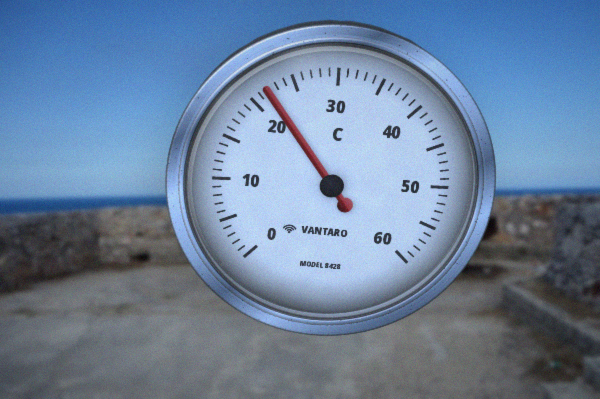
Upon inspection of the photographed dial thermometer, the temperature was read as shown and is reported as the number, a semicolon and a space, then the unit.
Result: 22; °C
